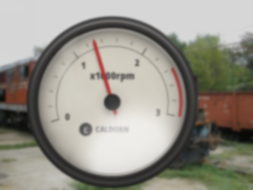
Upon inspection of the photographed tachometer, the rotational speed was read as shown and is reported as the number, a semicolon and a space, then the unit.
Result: 1300; rpm
